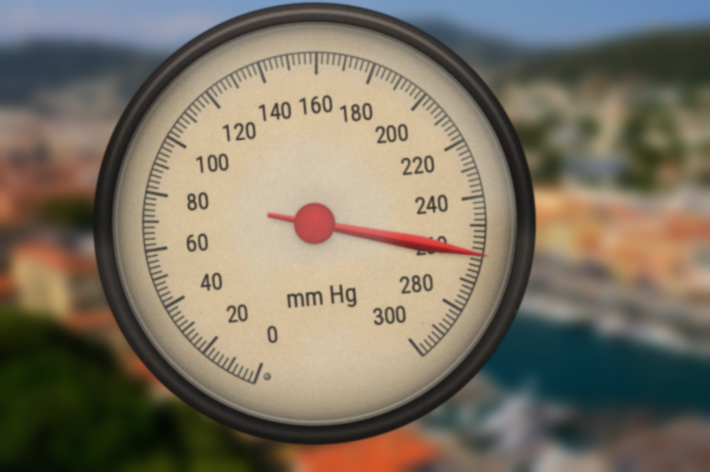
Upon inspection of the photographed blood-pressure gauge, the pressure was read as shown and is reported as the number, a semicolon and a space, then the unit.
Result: 260; mmHg
